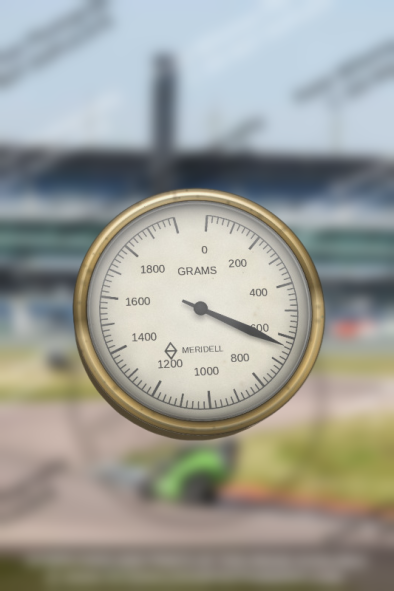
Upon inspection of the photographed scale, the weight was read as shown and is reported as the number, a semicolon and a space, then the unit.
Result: 640; g
